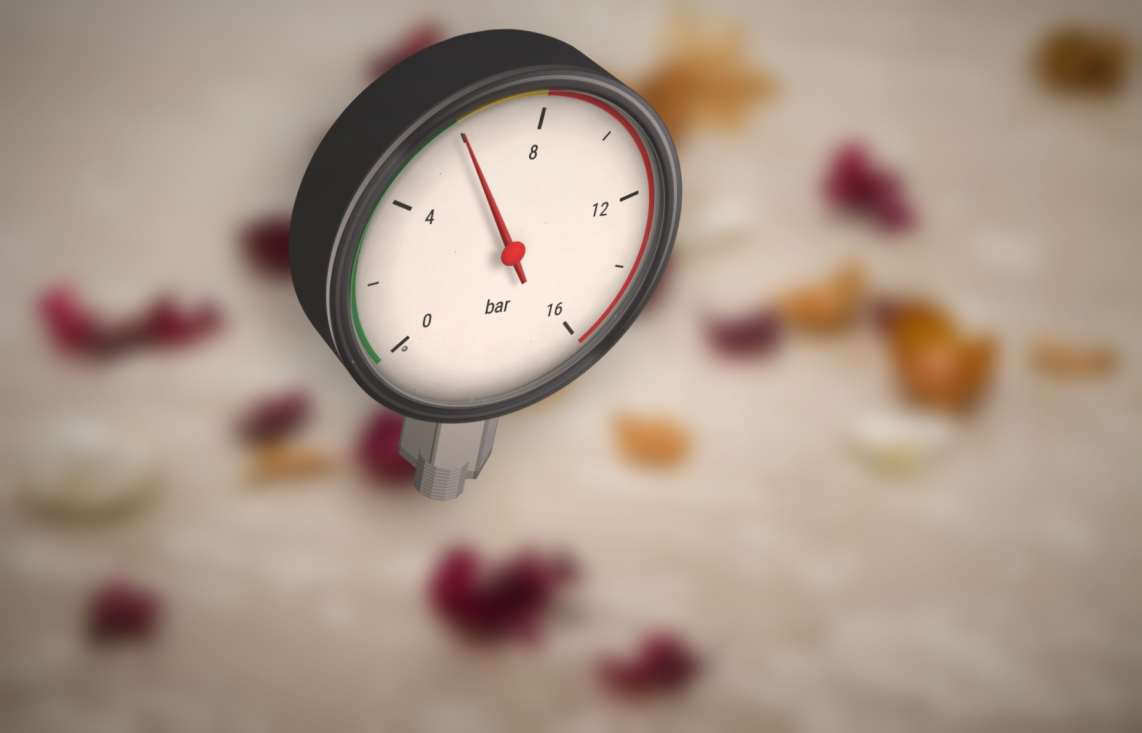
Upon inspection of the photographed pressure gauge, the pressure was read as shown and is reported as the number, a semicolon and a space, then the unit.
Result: 6; bar
